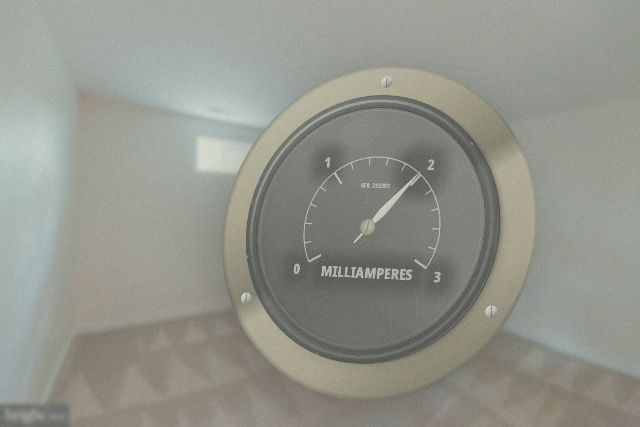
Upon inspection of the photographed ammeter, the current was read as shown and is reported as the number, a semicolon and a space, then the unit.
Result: 2; mA
